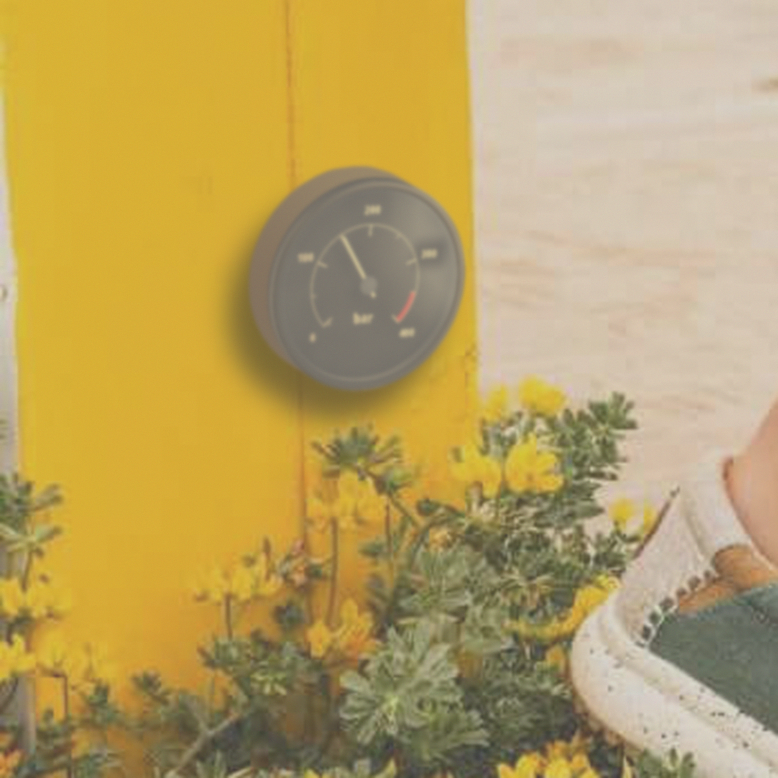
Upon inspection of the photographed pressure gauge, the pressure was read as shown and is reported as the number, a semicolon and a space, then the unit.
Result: 150; bar
